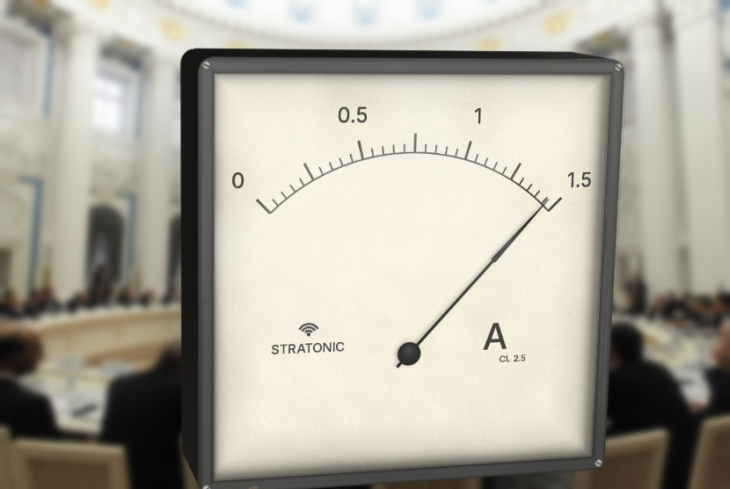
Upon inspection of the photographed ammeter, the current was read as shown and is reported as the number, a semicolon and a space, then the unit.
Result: 1.45; A
